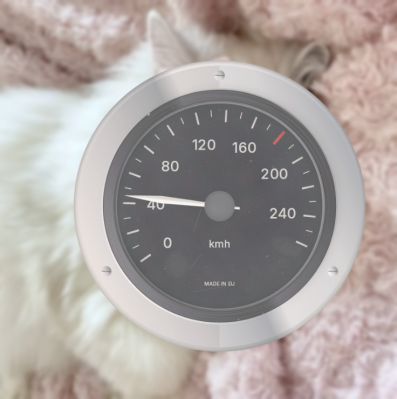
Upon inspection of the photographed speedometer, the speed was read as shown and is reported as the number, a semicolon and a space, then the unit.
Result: 45; km/h
